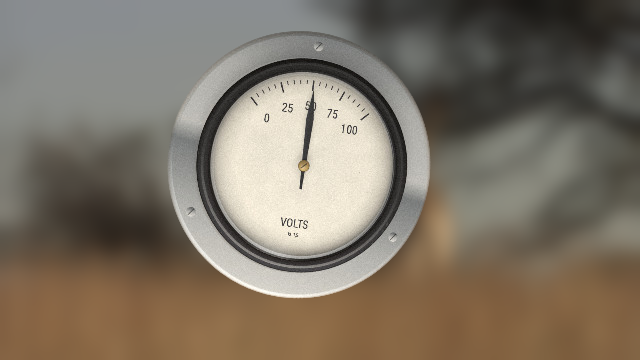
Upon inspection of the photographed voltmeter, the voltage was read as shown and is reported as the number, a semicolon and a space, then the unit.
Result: 50; V
